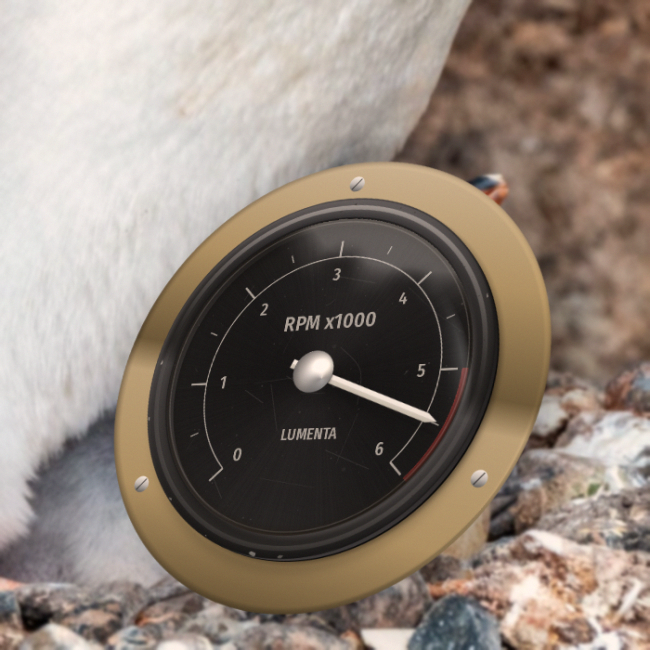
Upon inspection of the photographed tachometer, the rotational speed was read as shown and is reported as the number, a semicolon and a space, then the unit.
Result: 5500; rpm
